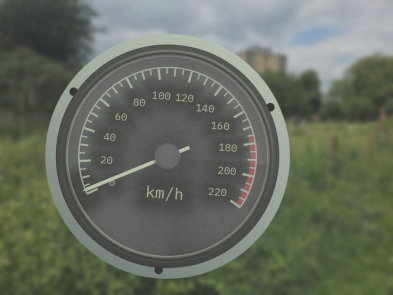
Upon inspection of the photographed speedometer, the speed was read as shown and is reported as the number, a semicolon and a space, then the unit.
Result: 2.5; km/h
